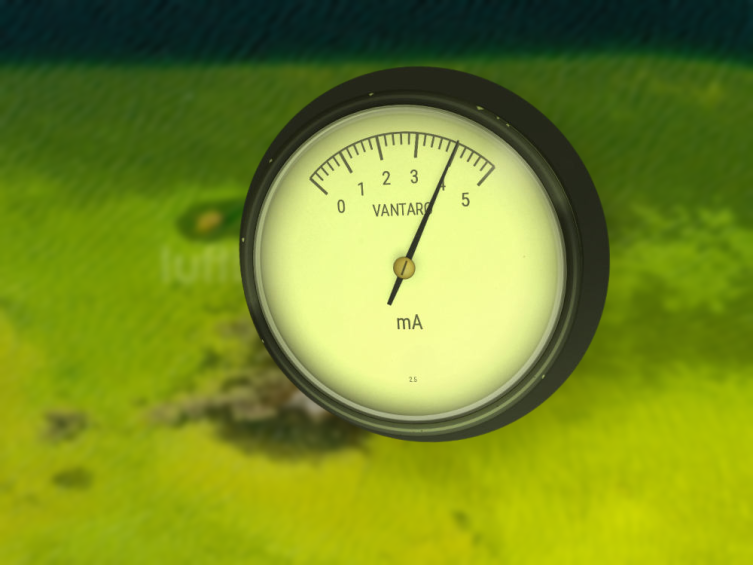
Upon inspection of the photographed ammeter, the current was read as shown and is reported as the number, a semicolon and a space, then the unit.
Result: 4; mA
